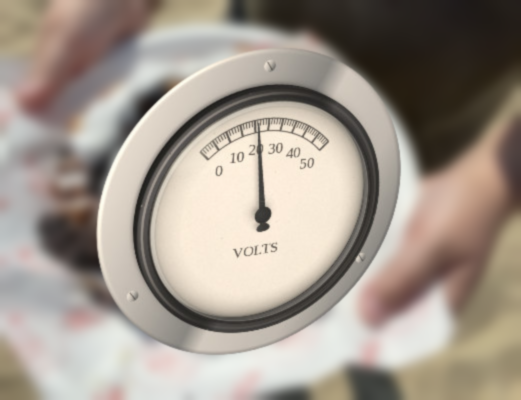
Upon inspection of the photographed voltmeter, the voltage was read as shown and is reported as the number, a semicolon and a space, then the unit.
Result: 20; V
